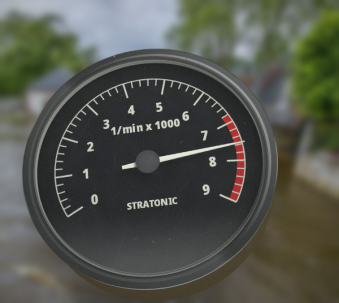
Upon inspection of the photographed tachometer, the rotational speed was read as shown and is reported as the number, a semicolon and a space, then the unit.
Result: 7600; rpm
